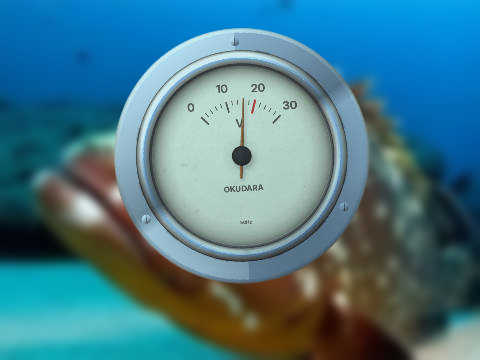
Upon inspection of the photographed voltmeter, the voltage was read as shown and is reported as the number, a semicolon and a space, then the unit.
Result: 16; V
